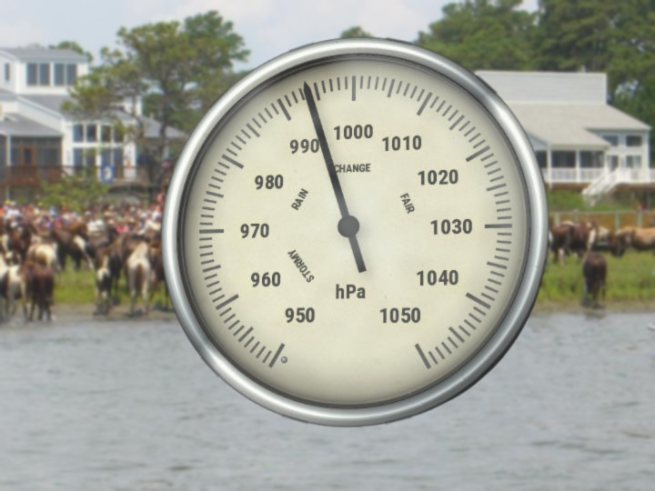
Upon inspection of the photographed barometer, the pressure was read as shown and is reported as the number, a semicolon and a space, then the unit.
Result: 994; hPa
